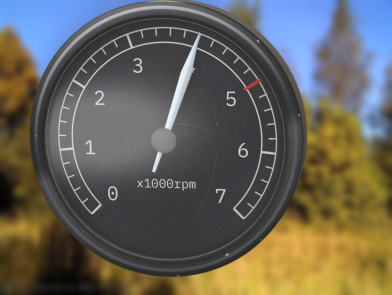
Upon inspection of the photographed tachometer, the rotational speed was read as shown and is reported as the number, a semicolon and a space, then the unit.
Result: 4000; rpm
